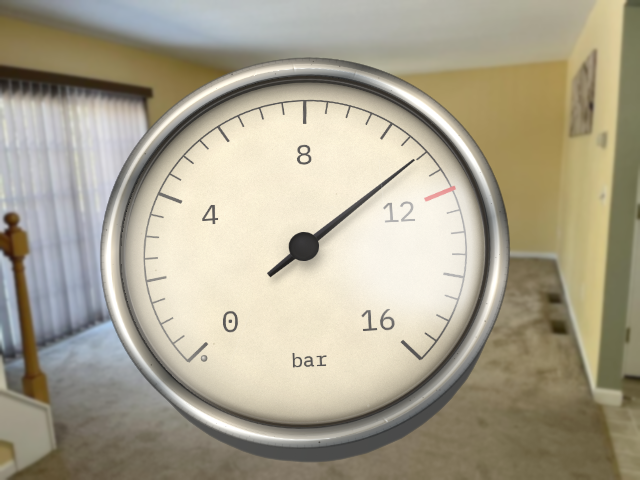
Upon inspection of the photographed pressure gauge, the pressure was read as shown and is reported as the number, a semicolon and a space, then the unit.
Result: 11; bar
